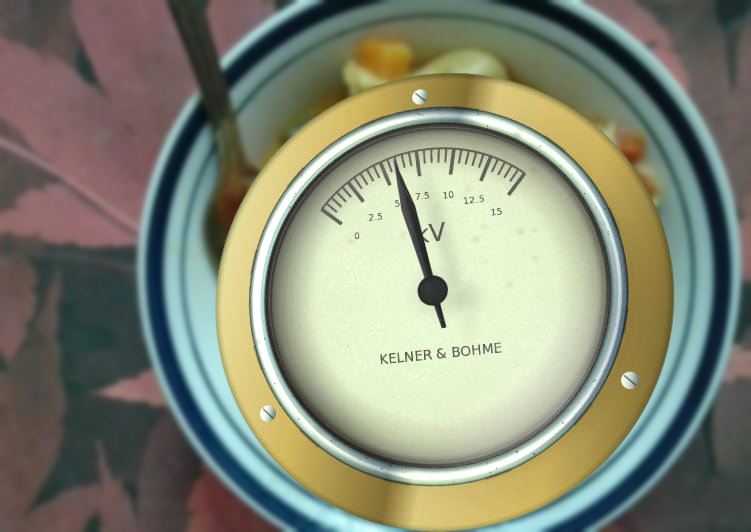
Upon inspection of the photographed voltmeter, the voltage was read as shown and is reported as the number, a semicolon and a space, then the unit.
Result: 6; kV
